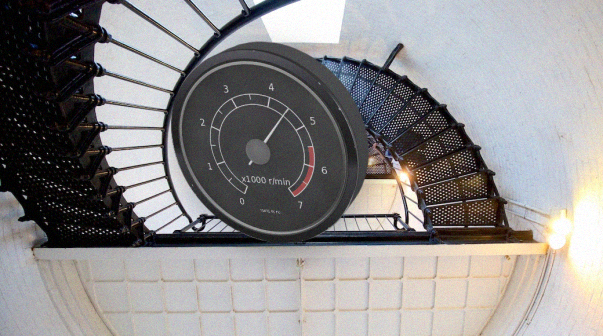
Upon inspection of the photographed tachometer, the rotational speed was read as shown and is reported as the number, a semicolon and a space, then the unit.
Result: 4500; rpm
